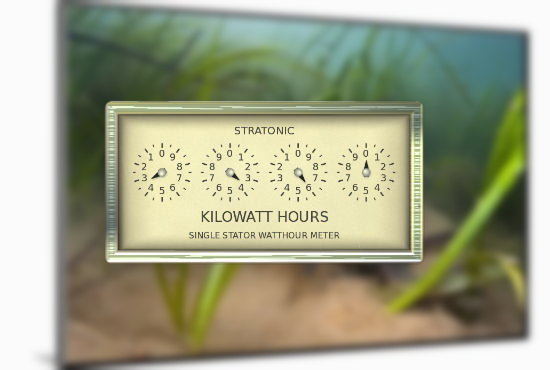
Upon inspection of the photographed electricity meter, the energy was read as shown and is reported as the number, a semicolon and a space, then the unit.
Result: 3360; kWh
